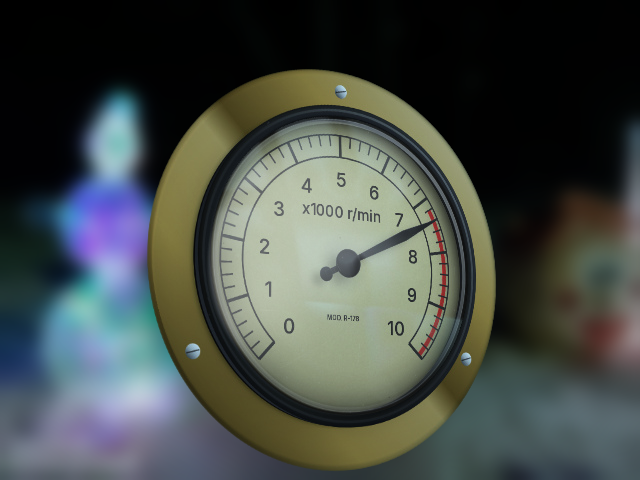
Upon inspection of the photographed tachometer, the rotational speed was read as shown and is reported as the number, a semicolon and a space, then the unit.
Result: 7400; rpm
